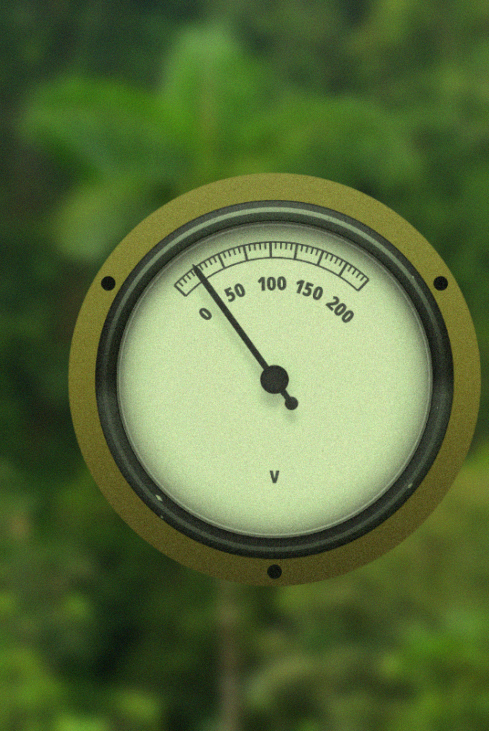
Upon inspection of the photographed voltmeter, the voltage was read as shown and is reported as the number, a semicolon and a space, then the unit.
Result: 25; V
